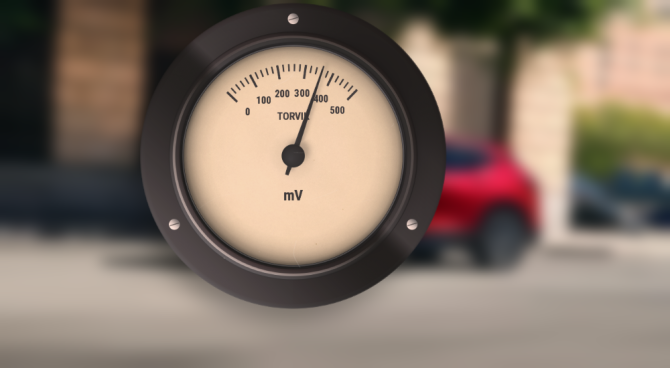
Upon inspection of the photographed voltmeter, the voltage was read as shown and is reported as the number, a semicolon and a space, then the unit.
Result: 360; mV
